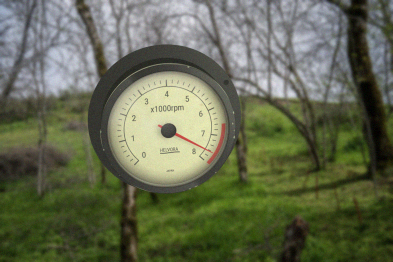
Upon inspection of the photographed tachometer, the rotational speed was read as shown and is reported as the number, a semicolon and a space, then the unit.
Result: 7600; rpm
